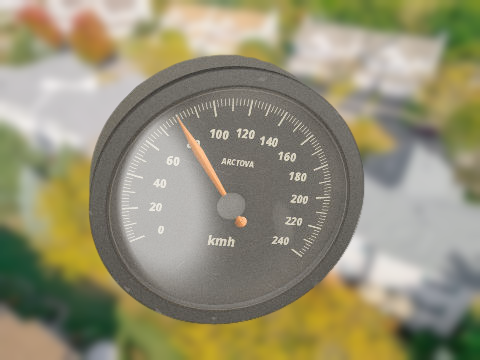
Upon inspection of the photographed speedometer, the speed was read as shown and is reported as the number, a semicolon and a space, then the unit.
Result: 80; km/h
